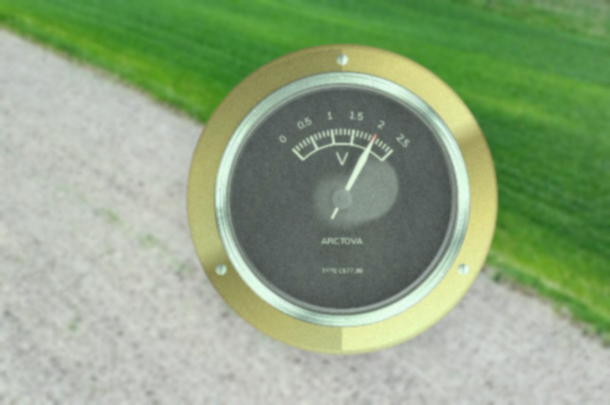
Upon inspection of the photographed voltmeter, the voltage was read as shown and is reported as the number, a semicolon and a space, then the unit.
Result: 2; V
